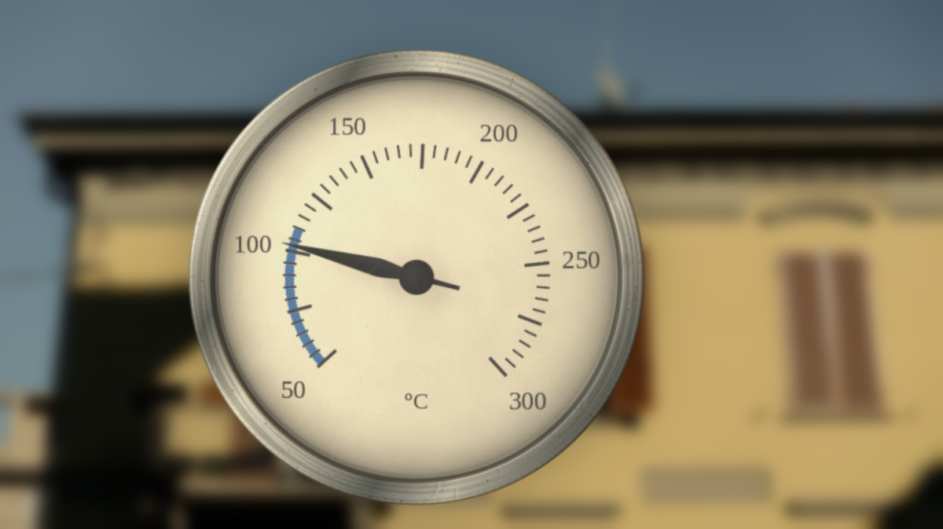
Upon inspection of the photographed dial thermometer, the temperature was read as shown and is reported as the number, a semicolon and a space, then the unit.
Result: 102.5; °C
